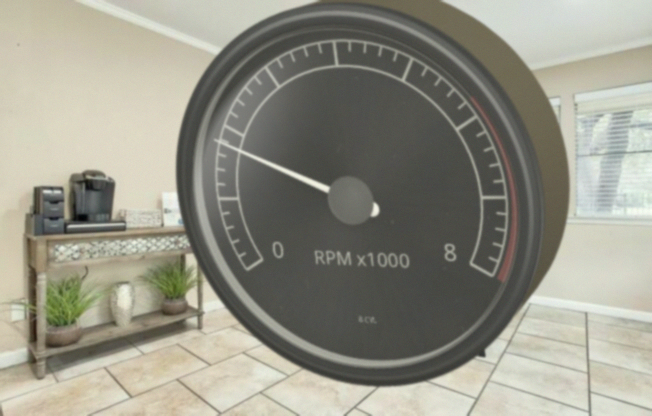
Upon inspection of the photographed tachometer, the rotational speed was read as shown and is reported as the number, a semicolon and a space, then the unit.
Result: 1800; rpm
